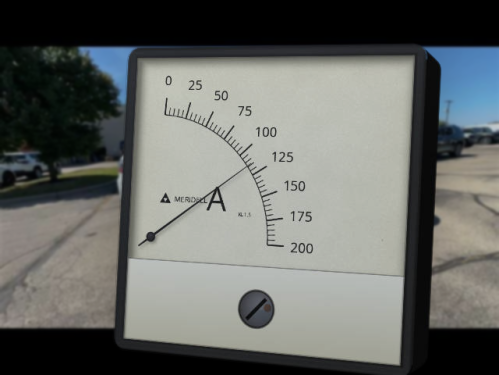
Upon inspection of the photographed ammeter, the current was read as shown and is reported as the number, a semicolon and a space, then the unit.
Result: 115; A
